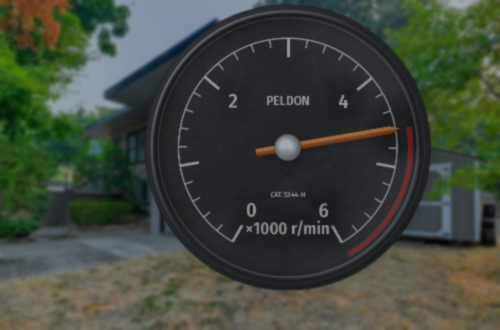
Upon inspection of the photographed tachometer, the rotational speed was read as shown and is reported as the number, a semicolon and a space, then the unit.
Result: 4600; rpm
